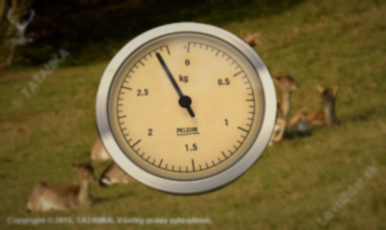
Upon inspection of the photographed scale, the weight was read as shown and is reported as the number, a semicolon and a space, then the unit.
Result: 2.9; kg
